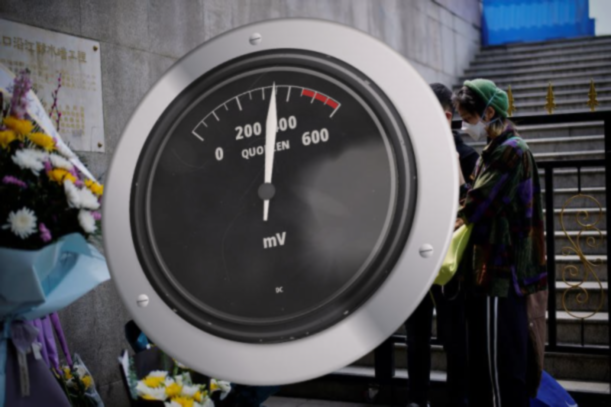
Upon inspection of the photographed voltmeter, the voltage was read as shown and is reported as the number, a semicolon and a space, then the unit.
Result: 350; mV
